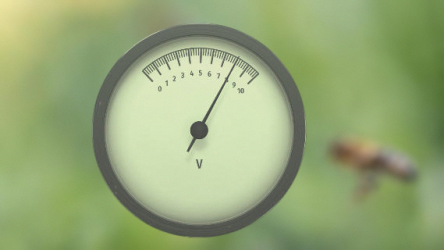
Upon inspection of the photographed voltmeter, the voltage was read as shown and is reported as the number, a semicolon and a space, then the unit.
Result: 8; V
